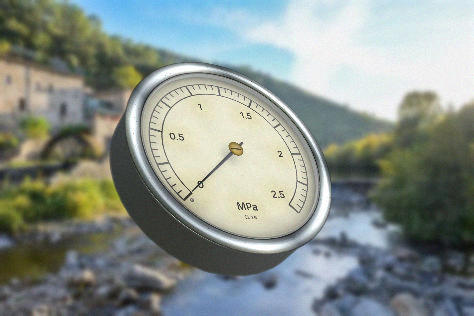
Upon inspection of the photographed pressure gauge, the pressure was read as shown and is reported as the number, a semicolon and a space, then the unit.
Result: 0; MPa
